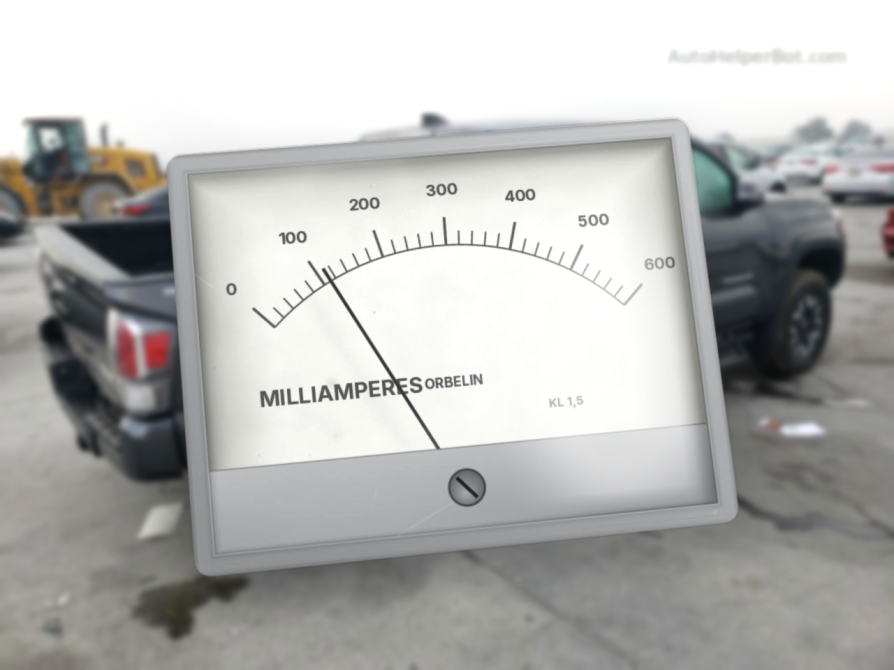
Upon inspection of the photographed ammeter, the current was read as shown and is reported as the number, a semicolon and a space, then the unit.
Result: 110; mA
